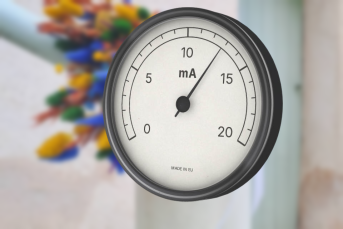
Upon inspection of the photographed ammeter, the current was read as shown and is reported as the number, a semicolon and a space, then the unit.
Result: 13; mA
